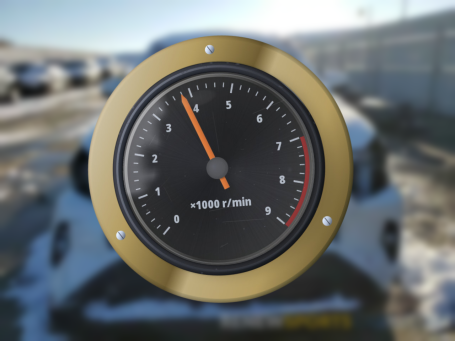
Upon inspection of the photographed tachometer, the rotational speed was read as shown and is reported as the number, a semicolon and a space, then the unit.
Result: 3800; rpm
